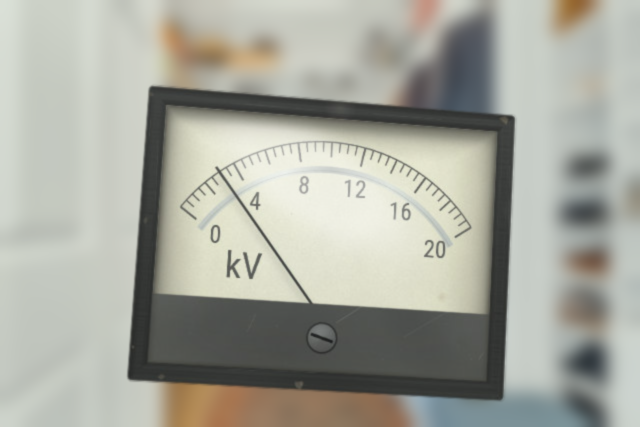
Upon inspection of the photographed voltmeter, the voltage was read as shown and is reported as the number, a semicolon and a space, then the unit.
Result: 3; kV
